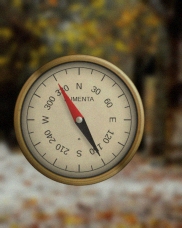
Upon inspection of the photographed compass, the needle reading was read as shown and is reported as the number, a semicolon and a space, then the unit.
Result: 330; °
